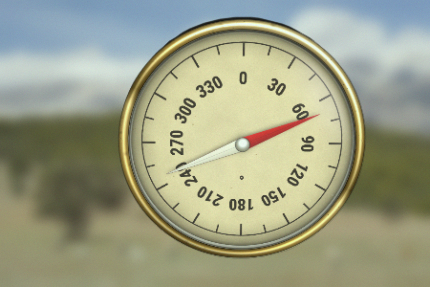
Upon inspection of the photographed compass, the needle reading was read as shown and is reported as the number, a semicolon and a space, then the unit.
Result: 67.5; °
